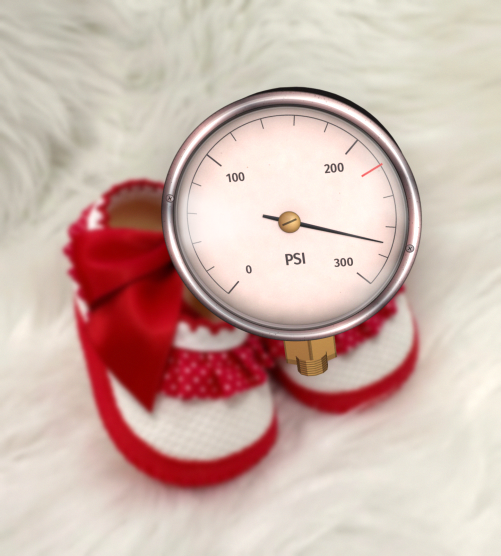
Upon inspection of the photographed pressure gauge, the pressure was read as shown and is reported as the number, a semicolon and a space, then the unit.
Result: 270; psi
